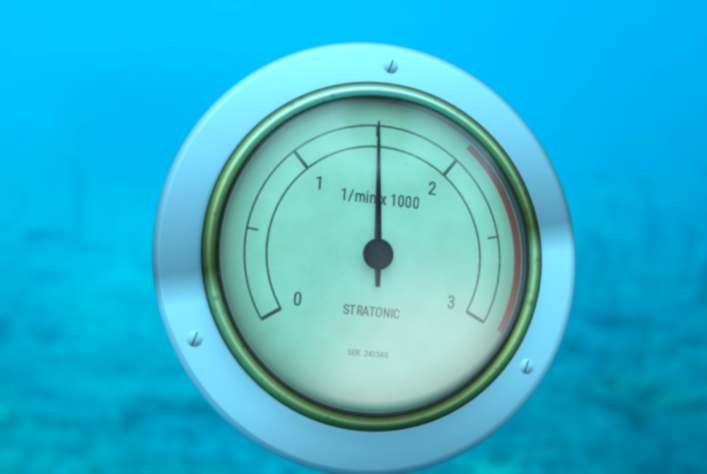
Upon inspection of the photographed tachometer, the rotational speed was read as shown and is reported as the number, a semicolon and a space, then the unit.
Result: 1500; rpm
